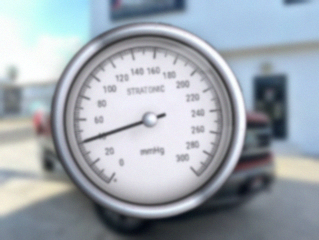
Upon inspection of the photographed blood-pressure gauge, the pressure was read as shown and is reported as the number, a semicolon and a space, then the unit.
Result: 40; mmHg
